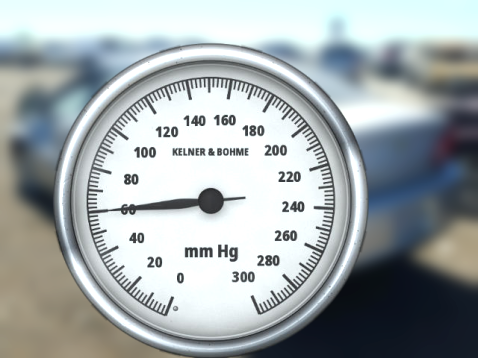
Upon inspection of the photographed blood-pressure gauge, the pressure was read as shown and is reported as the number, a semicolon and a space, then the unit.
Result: 60; mmHg
